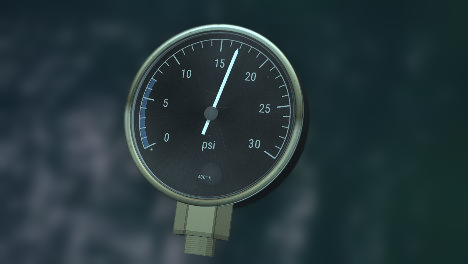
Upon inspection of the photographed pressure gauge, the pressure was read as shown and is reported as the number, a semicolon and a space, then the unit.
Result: 17; psi
